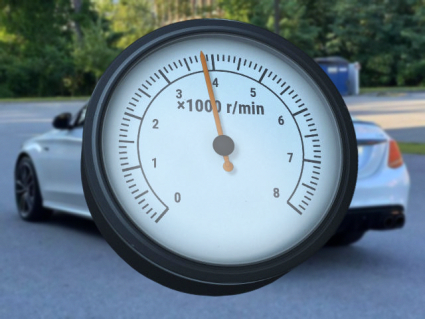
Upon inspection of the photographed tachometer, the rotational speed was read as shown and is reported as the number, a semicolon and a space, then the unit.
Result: 3800; rpm
